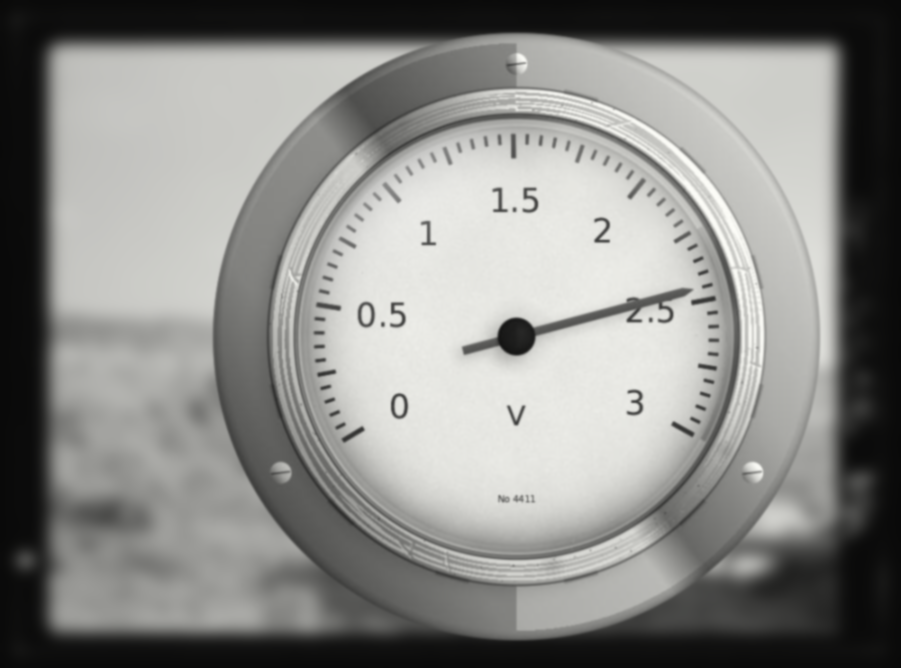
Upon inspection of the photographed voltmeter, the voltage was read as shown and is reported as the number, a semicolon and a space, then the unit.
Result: 2.45; V
